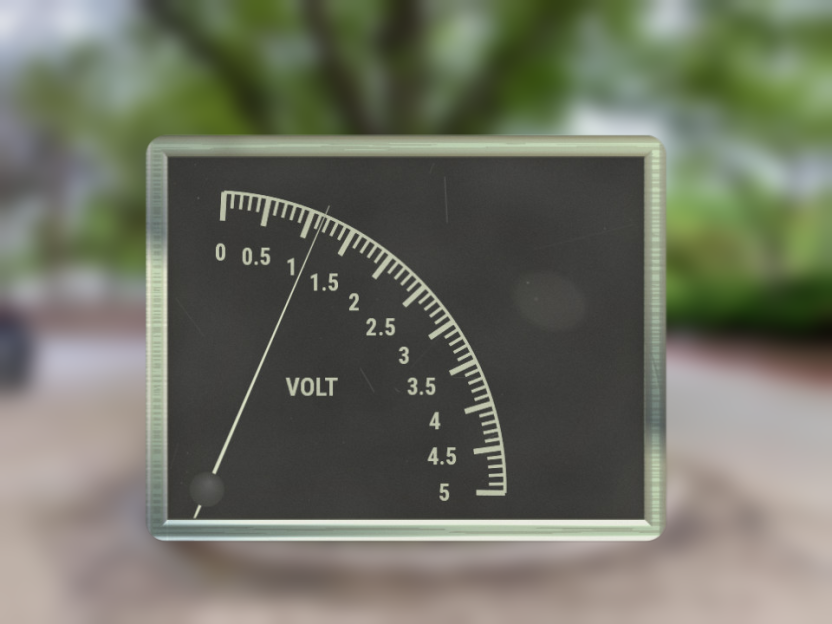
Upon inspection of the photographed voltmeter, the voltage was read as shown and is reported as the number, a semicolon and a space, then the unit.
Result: 1.15; V
